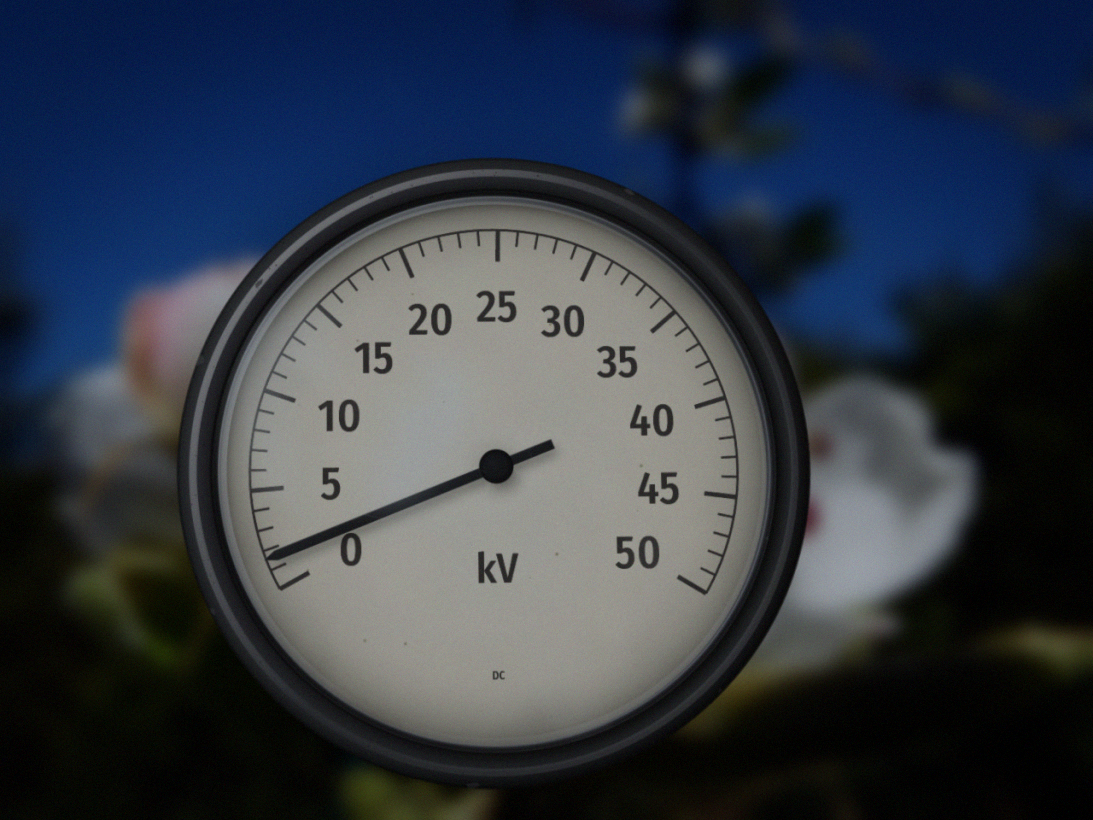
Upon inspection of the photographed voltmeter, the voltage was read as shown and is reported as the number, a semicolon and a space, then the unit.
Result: 1.5; kV
